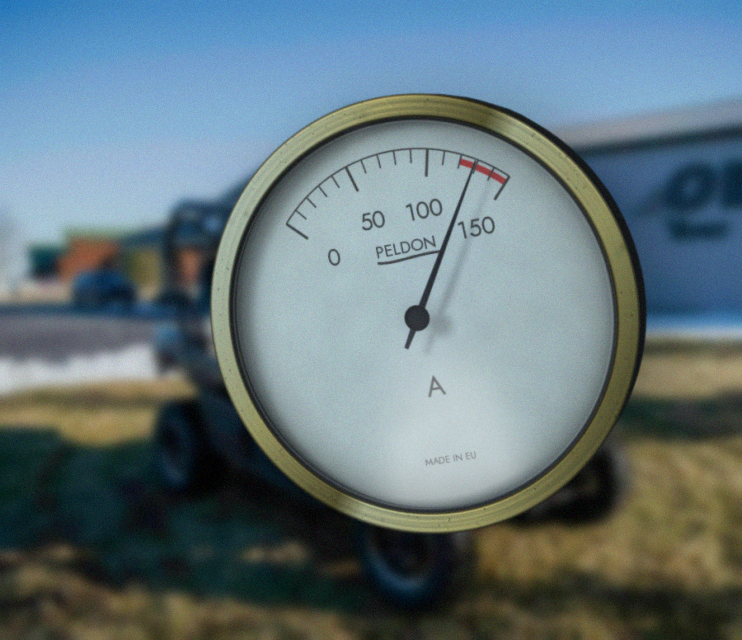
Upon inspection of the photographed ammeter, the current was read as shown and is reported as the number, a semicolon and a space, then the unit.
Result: 130; A
